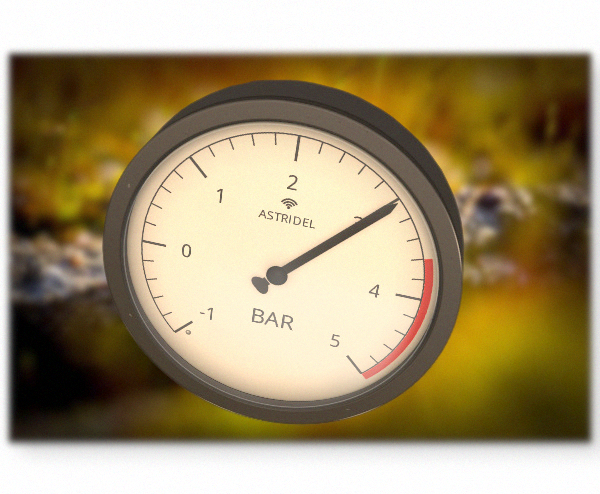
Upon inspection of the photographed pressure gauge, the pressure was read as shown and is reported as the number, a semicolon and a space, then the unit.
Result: 3; bar
